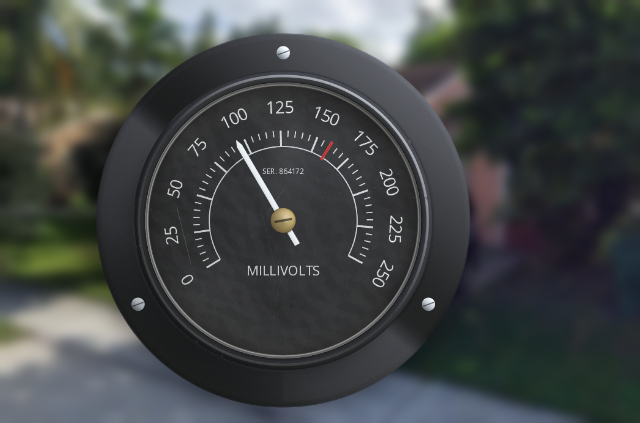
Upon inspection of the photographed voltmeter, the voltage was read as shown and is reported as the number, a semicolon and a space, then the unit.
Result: 95; mV
